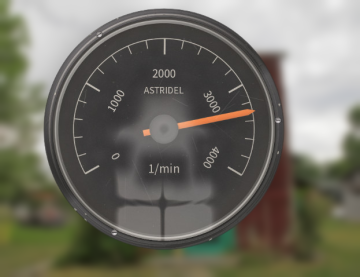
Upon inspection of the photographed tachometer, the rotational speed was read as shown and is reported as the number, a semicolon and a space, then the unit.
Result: 3300; rpm
